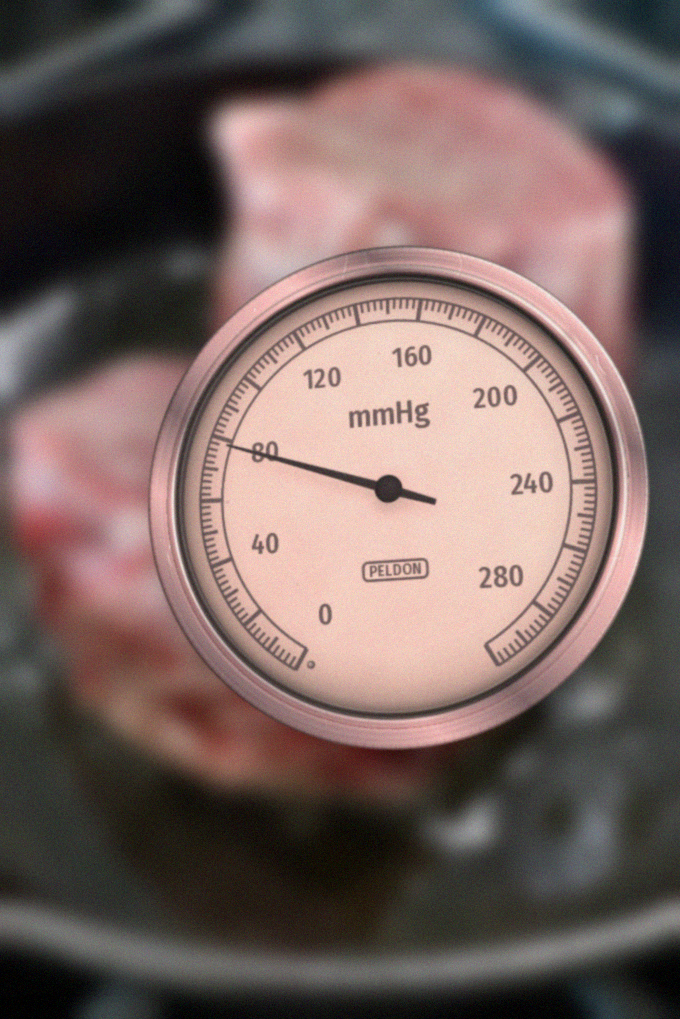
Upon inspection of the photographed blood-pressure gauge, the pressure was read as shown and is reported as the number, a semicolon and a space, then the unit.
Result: 78; mmHg
